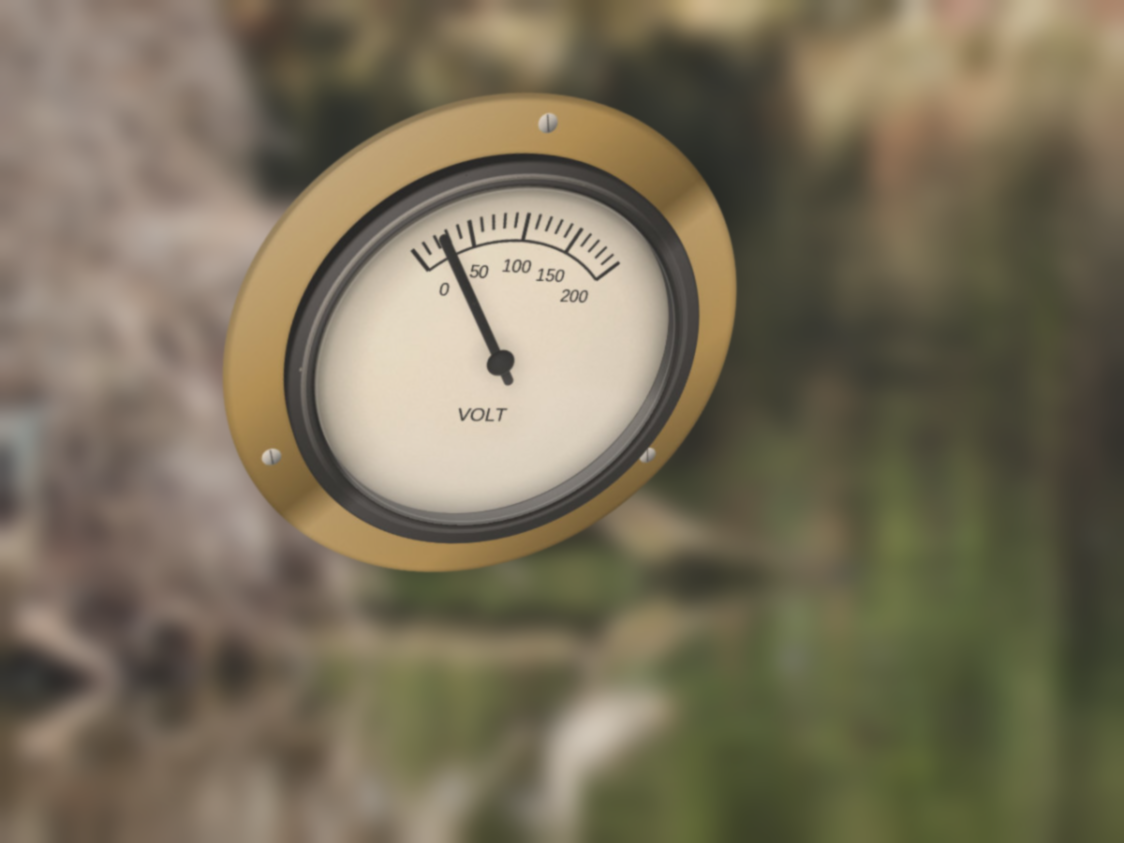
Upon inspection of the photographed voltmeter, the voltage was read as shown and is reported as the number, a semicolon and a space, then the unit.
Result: 25; V
